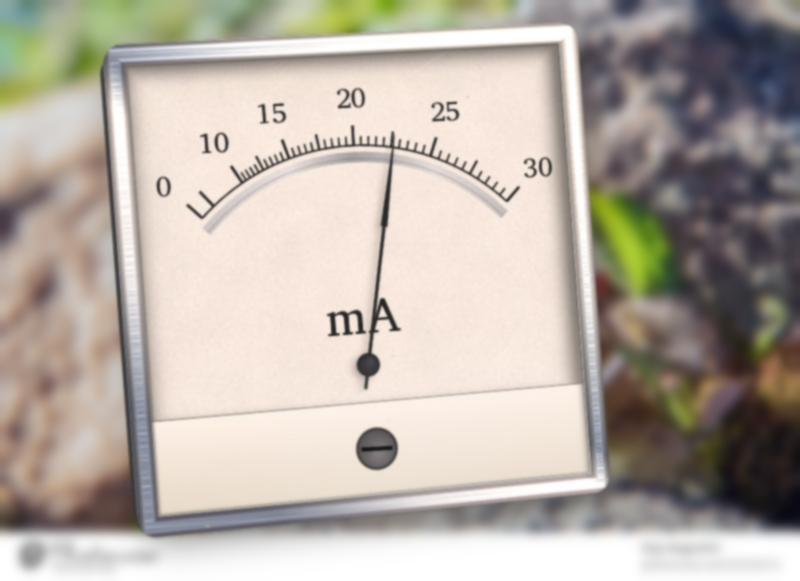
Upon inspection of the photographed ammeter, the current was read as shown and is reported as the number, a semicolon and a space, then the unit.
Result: 22.5; mA
